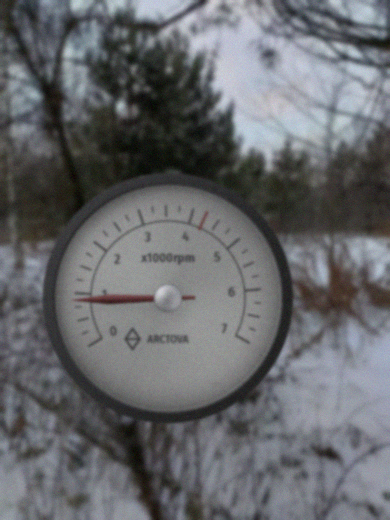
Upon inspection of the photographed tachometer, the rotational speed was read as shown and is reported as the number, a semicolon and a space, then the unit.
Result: 875; rpm
